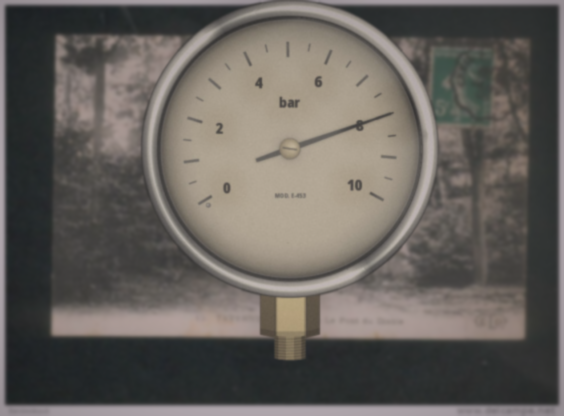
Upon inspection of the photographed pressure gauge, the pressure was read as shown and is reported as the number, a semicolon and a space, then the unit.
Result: 8; bar
